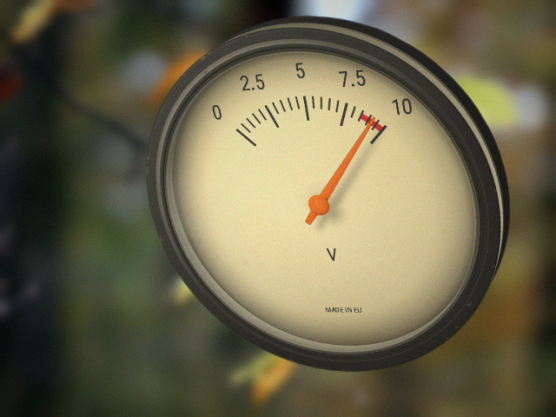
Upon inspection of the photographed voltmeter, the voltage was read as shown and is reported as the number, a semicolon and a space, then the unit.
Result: 9.25; V
